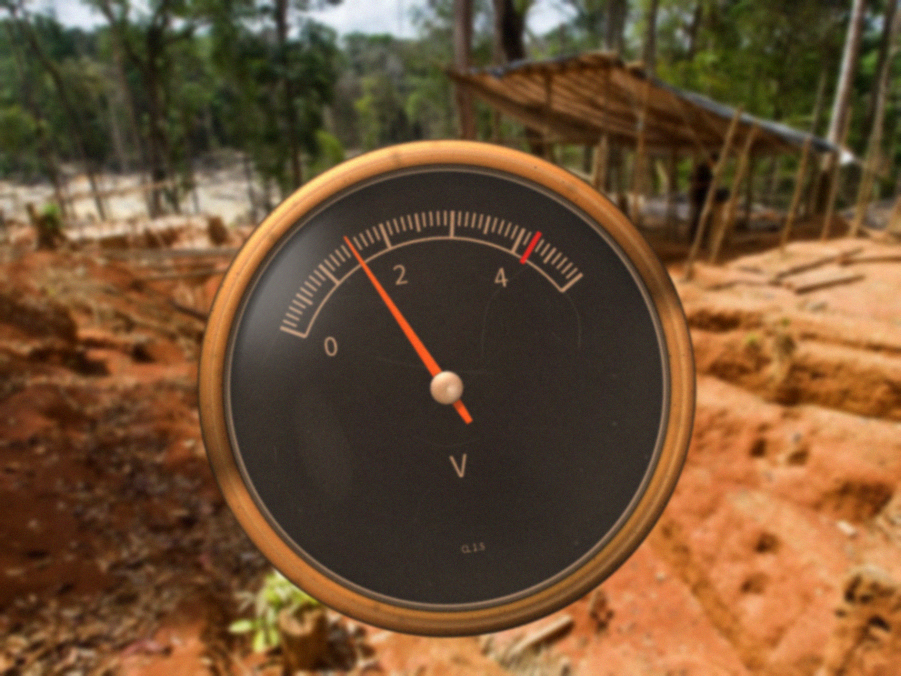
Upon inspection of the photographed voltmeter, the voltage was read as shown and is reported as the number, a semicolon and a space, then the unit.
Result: 1.5; V
